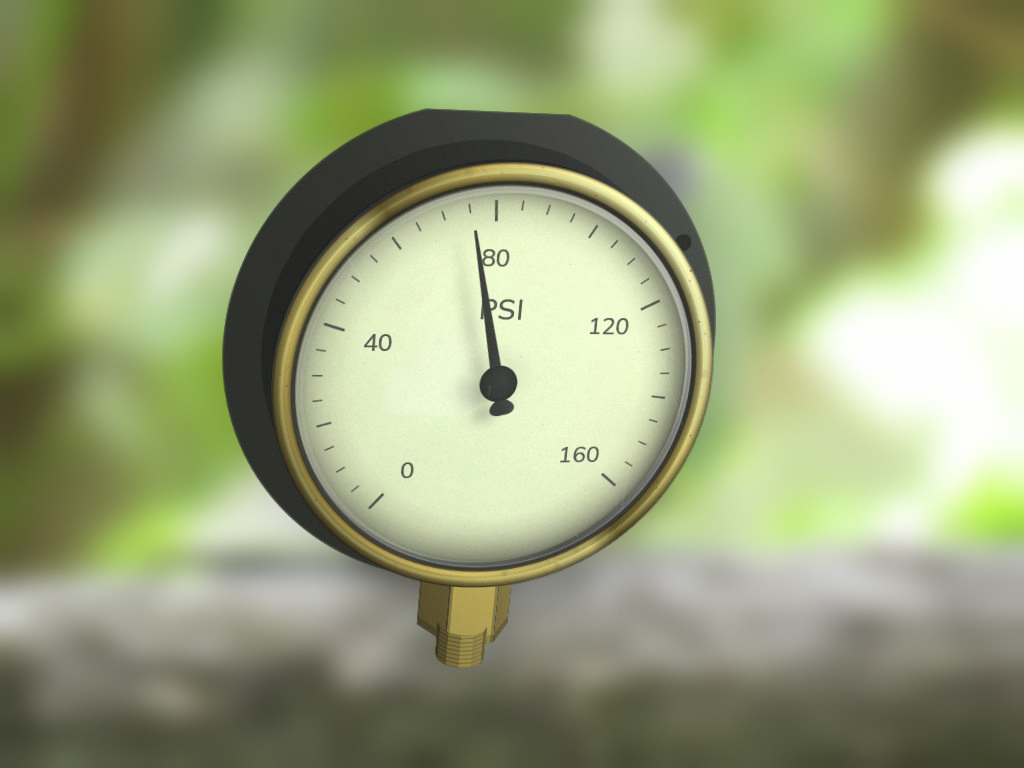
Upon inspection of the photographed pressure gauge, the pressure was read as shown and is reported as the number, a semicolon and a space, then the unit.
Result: 75; psi
